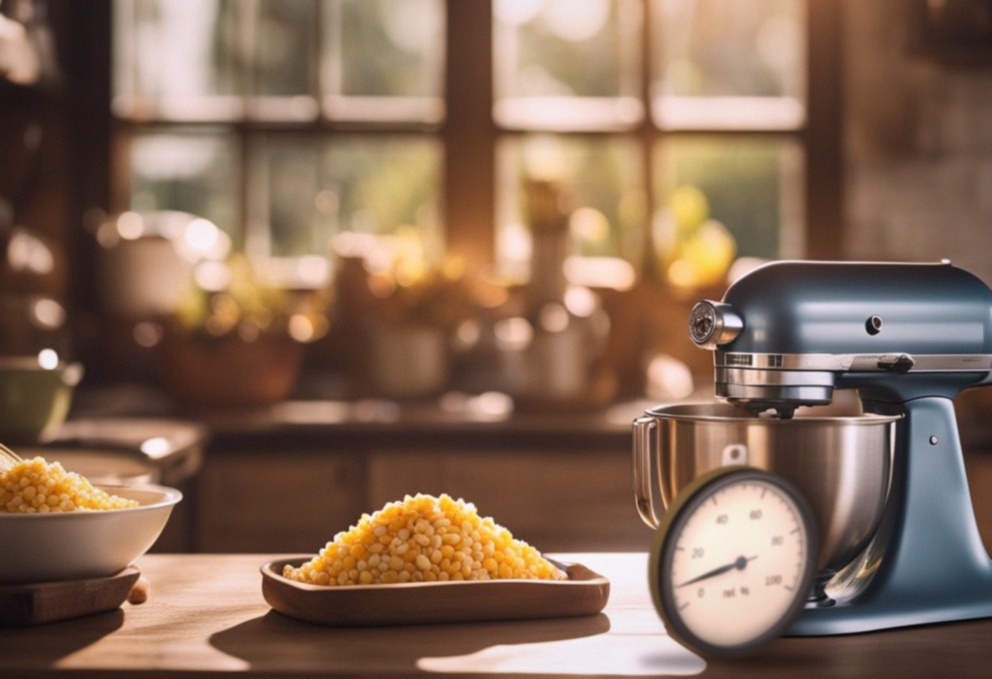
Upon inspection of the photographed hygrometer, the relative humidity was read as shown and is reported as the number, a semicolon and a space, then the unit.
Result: 8; %
